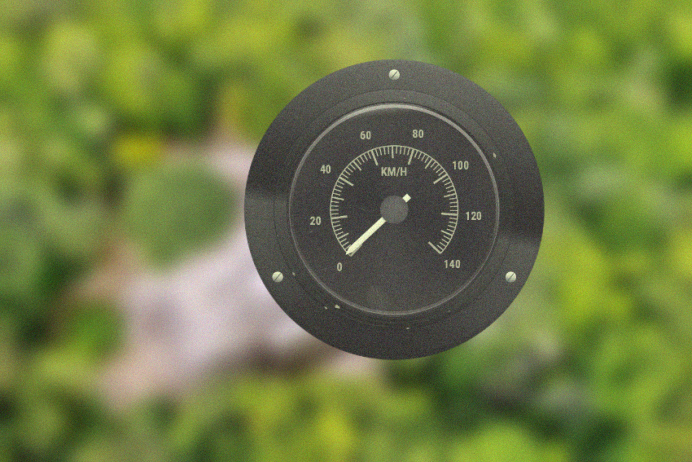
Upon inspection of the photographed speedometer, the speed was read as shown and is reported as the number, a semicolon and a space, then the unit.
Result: 2; km/h
